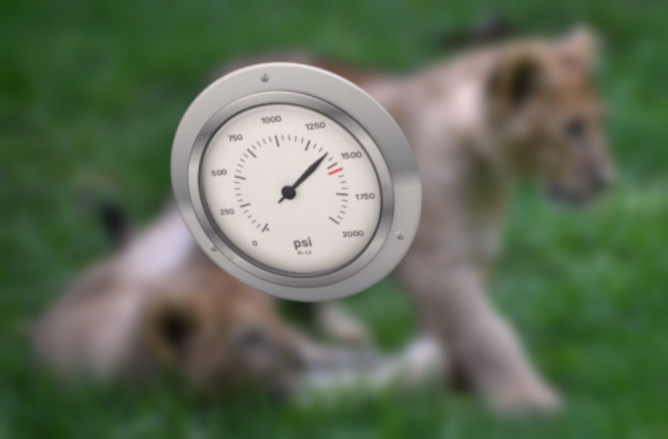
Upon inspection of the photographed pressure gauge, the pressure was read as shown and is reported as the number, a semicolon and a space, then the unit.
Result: 1400; psi
